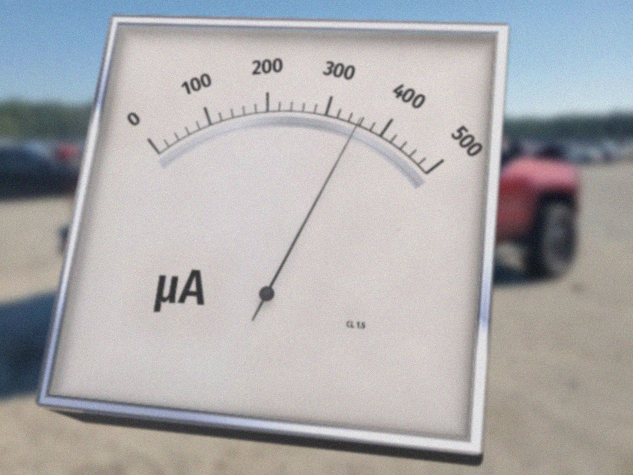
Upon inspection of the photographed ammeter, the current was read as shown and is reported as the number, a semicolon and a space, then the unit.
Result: 360; µA
